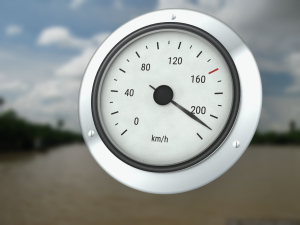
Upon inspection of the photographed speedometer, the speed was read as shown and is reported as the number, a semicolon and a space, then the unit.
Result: 210; km/h
